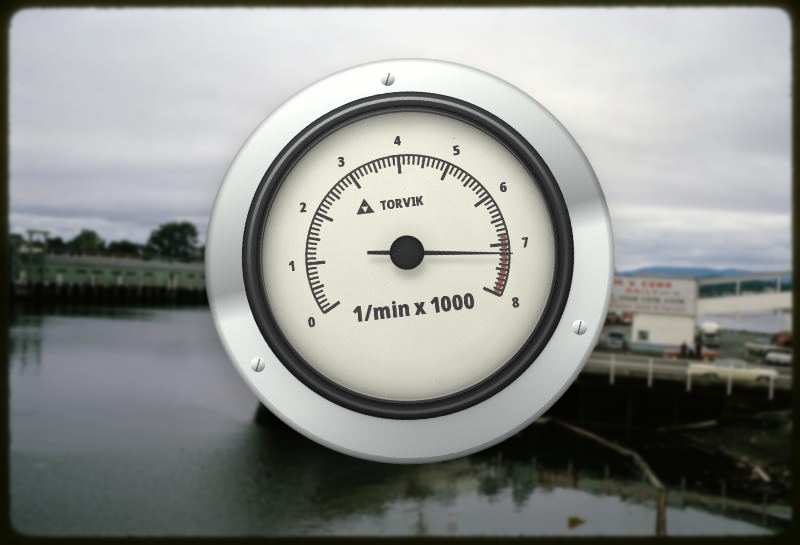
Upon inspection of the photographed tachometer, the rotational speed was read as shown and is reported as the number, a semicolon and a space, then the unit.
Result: 7200; rpm
